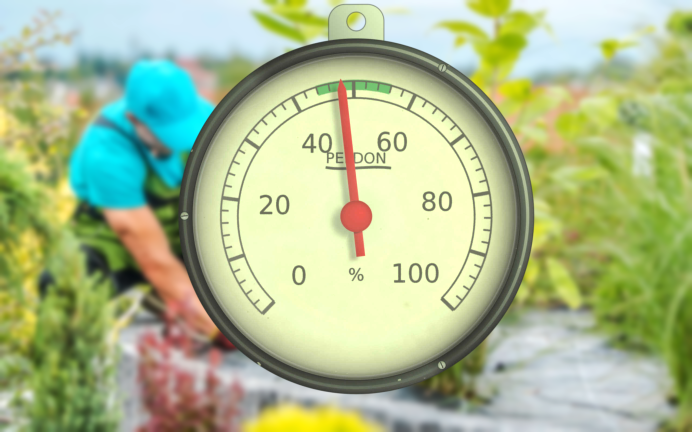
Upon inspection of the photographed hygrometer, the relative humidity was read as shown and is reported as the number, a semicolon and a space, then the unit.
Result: 48; %
